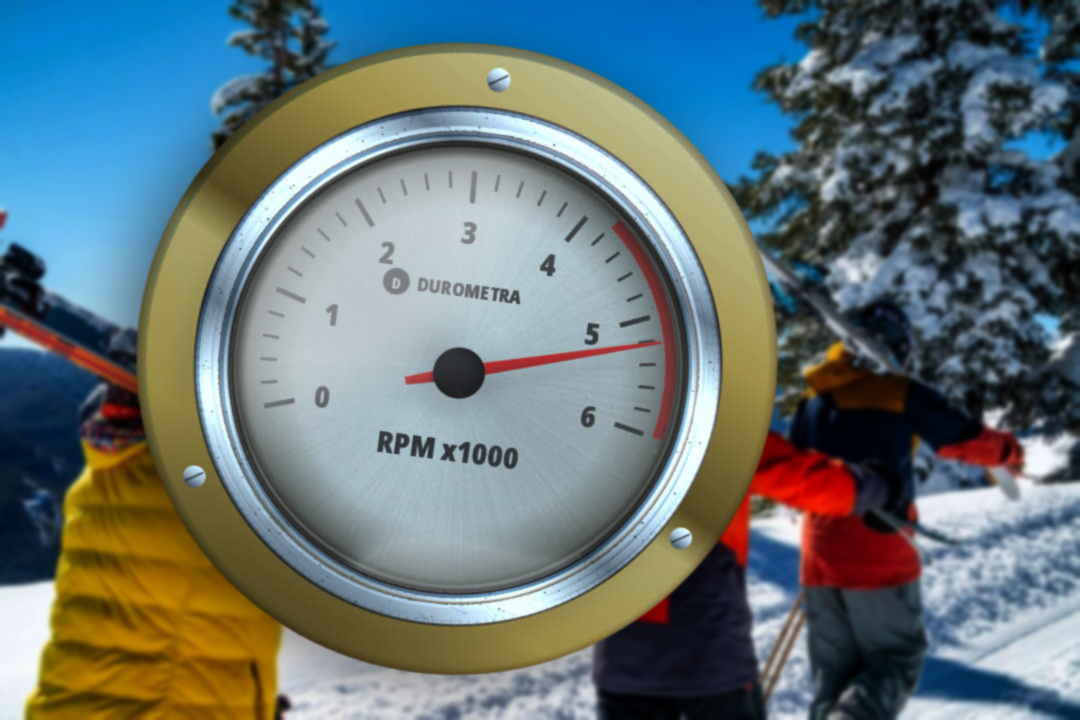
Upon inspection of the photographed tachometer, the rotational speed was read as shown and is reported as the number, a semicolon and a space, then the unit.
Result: 5200; rpm
